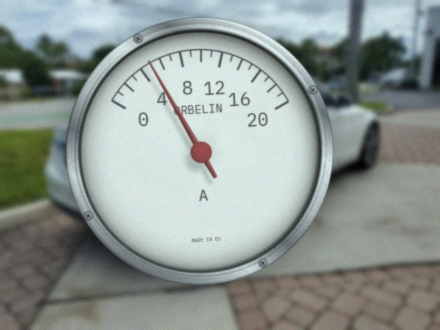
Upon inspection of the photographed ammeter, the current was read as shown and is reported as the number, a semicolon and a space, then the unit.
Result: 5; A
